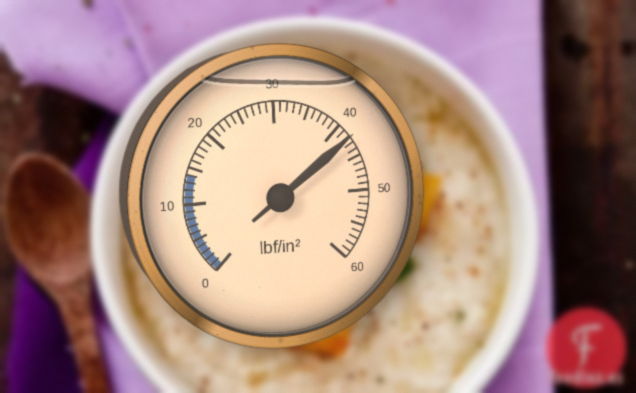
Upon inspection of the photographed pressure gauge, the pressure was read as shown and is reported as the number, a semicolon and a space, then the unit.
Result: 42; psi
